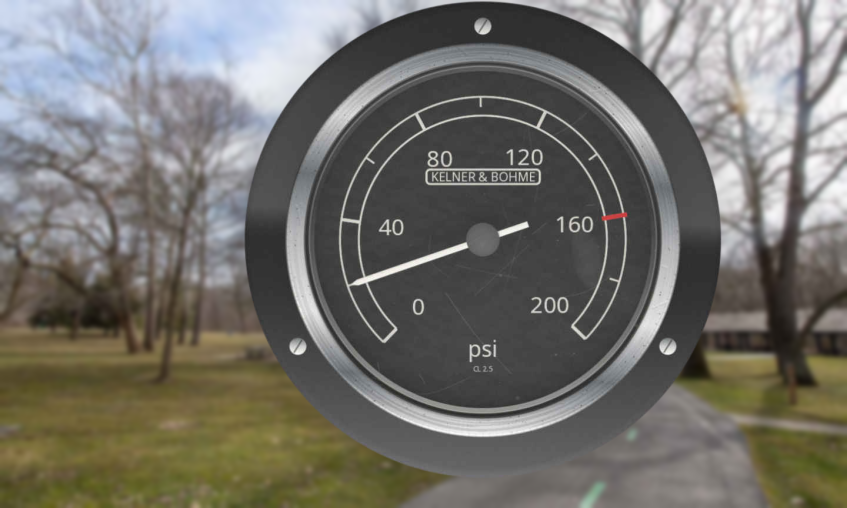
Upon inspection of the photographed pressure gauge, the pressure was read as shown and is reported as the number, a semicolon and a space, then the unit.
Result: 20; psi
